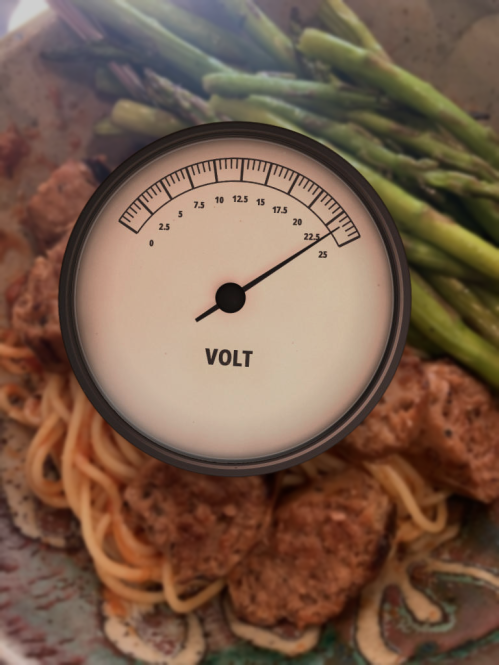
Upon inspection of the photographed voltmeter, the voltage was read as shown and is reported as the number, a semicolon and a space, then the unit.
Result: 23.5; V
